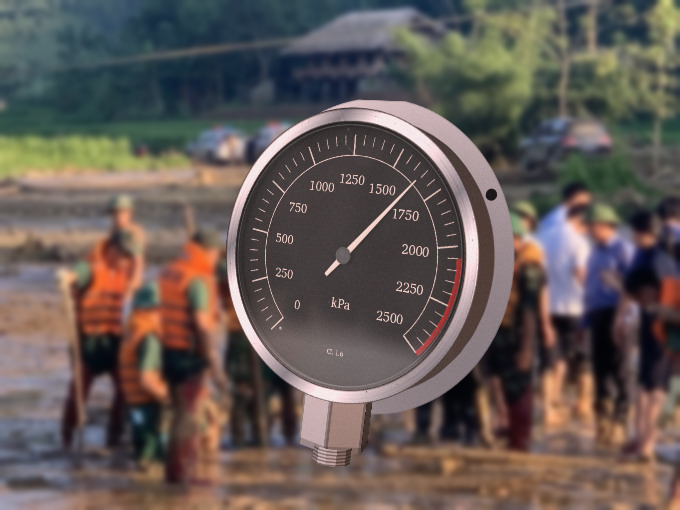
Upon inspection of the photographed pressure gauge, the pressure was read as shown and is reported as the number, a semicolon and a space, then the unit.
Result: 1650; kPa
